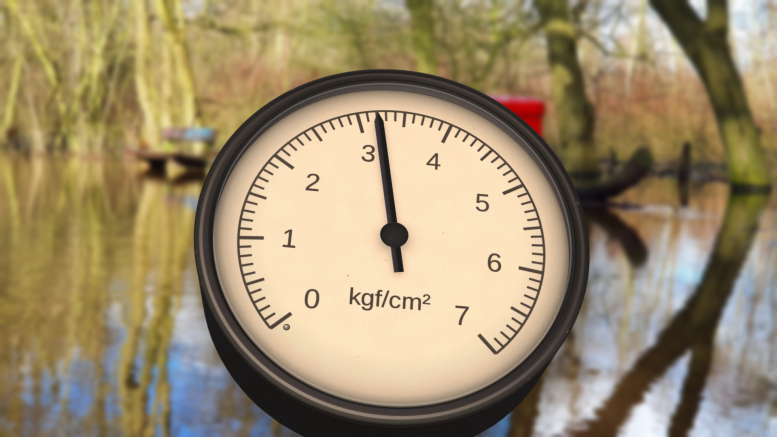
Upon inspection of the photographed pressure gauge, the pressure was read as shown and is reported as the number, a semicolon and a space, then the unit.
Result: 3.2; kg/cm²
